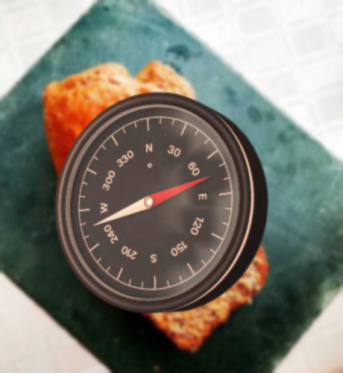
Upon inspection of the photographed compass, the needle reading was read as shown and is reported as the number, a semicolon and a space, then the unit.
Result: 75; °
